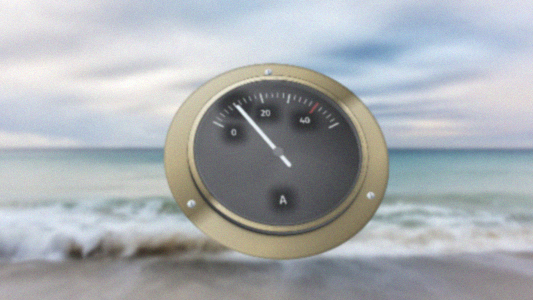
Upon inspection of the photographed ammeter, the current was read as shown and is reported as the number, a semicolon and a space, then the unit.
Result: 10; A
